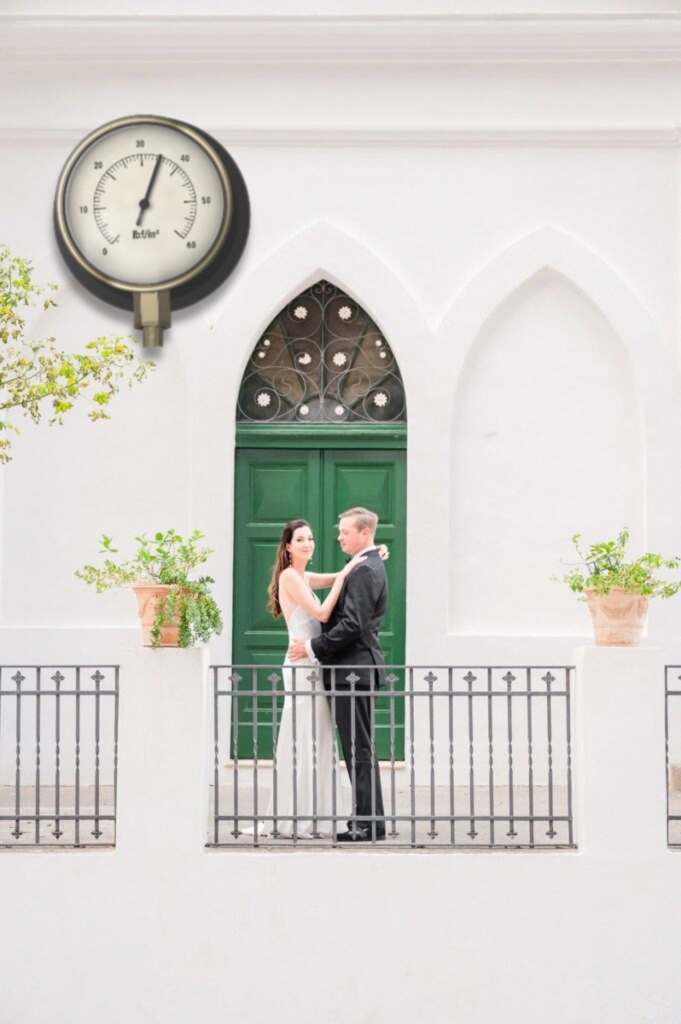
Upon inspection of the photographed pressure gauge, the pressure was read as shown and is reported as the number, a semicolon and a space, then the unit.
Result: 35; psi
